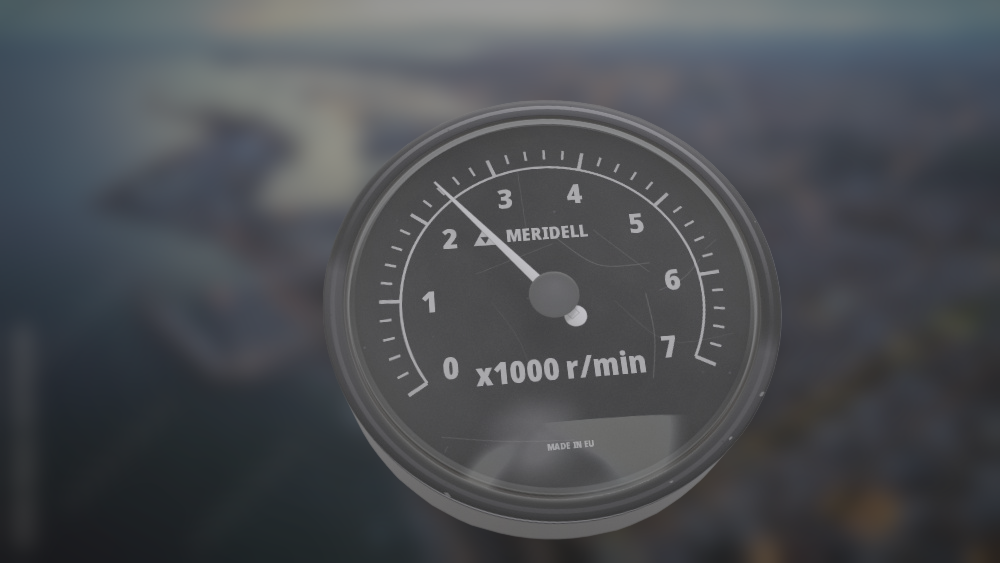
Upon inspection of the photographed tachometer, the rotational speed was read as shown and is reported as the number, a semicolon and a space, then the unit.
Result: 2400; rpm
